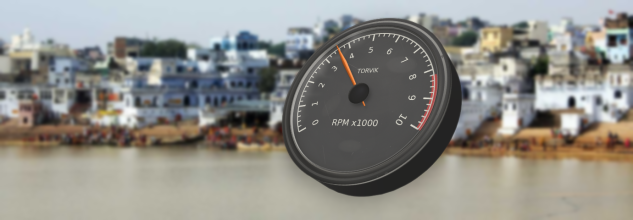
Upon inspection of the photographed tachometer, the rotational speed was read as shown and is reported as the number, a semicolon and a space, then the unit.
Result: 3600; rpm
